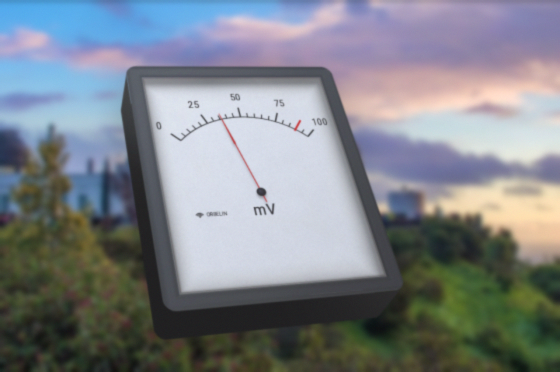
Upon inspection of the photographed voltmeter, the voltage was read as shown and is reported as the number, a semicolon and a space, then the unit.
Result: 35; mV
